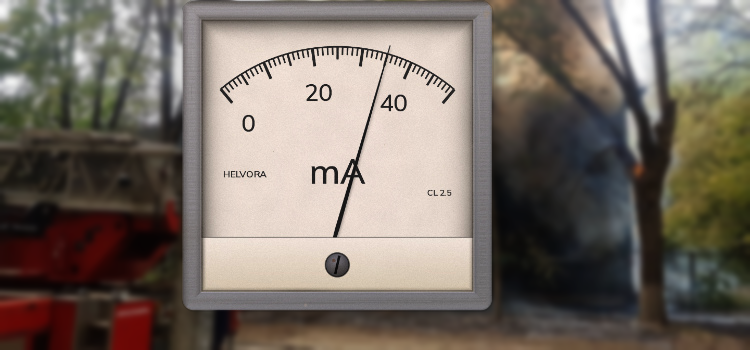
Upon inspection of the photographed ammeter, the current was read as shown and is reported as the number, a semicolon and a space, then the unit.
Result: 35; mA
